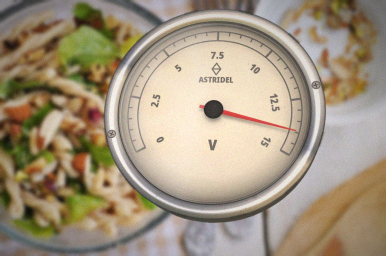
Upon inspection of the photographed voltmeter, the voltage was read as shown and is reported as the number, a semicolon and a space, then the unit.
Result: 14; V
